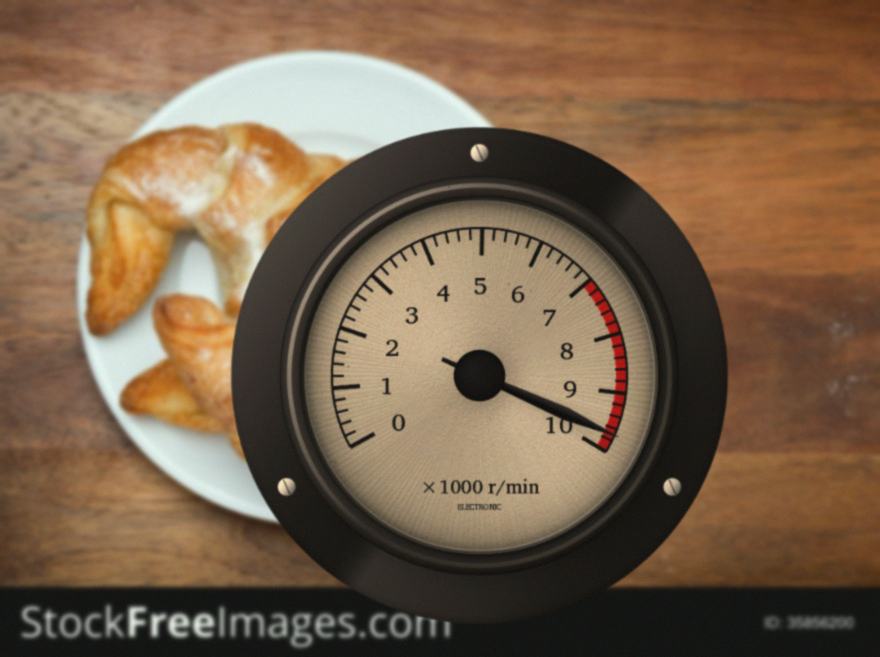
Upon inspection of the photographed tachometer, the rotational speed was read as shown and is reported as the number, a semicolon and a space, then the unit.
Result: 9700; rpm
